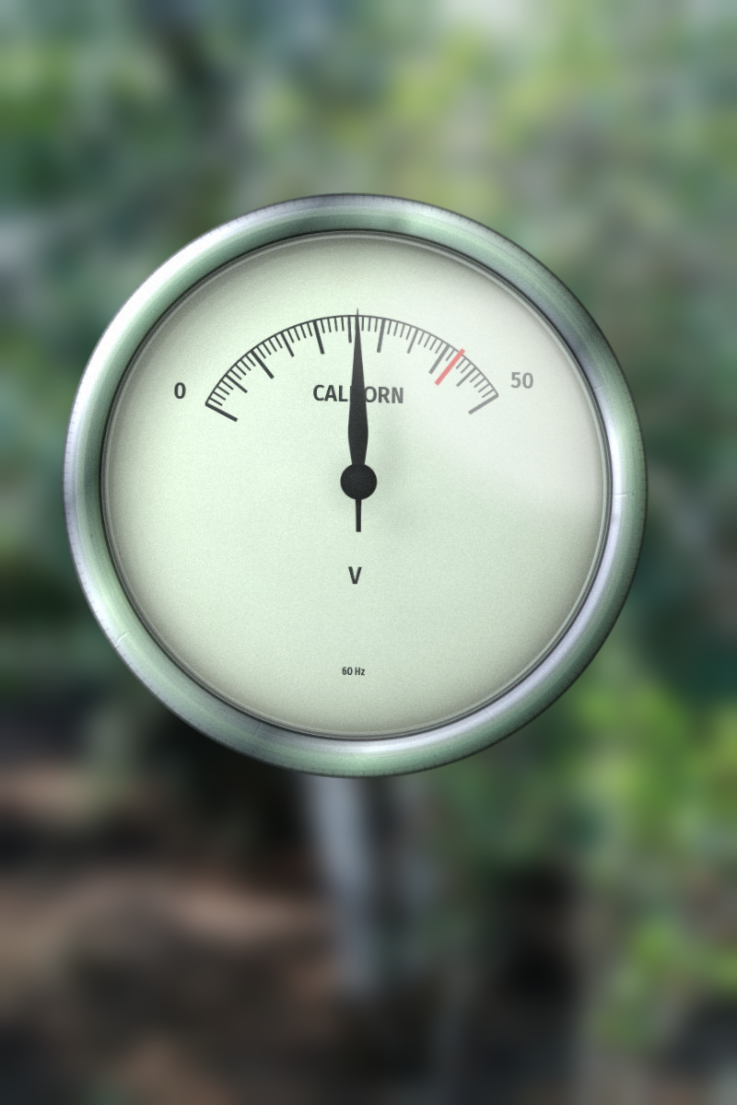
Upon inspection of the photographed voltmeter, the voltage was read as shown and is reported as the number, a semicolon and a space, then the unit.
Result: 26; V
